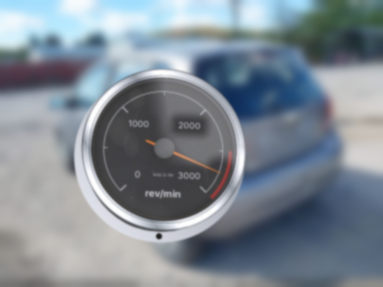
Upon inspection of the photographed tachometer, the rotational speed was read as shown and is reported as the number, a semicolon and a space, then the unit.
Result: 2750; rpm
